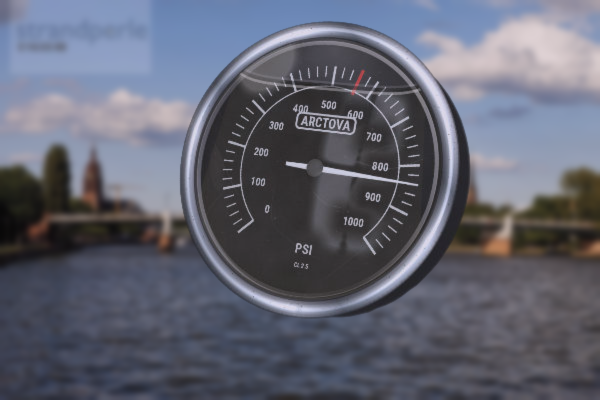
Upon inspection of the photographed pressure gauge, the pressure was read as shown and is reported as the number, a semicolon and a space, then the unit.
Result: 840; psi
